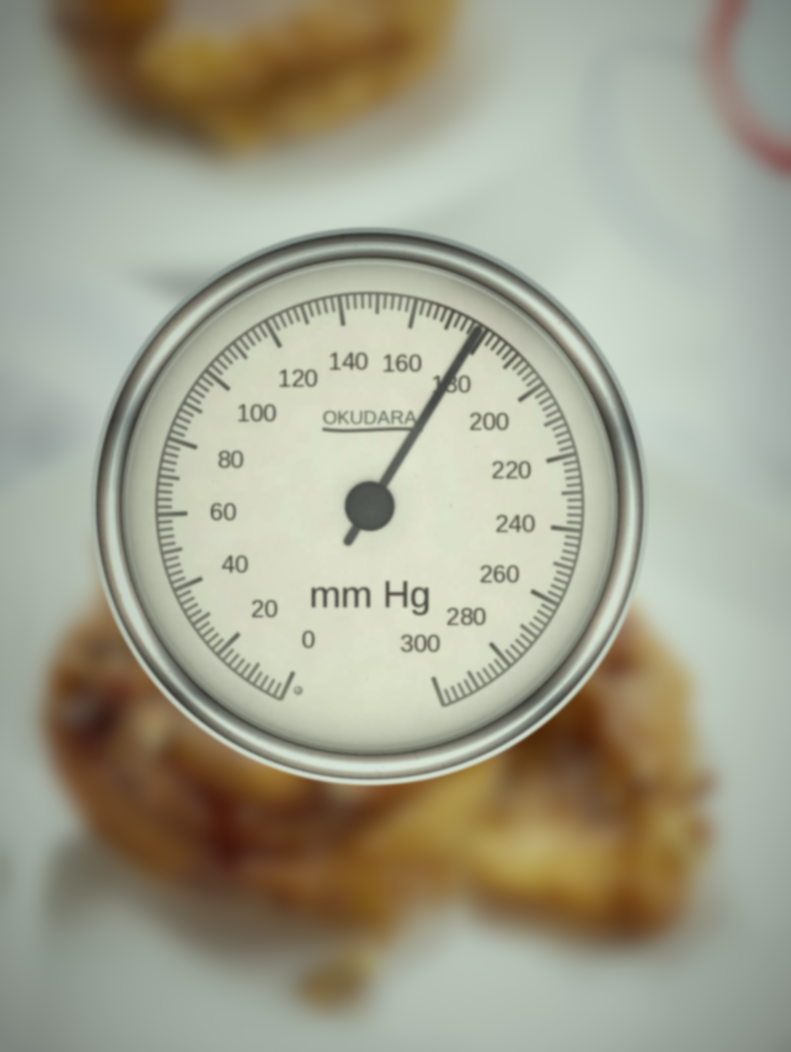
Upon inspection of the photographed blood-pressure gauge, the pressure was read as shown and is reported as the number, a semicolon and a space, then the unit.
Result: 178; mmHg
